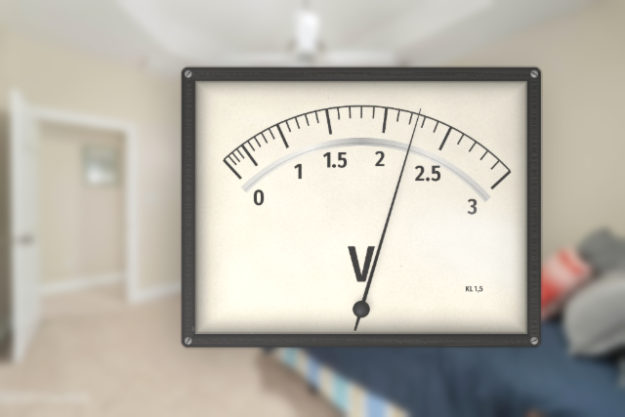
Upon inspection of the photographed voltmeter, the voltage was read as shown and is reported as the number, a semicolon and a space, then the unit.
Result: 2.25; V
